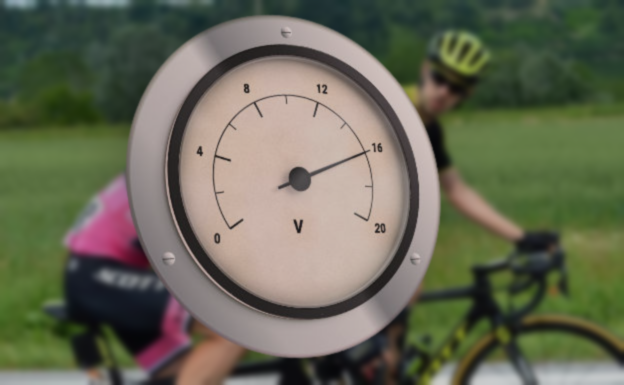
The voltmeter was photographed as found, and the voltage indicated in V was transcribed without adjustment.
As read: 16 V
